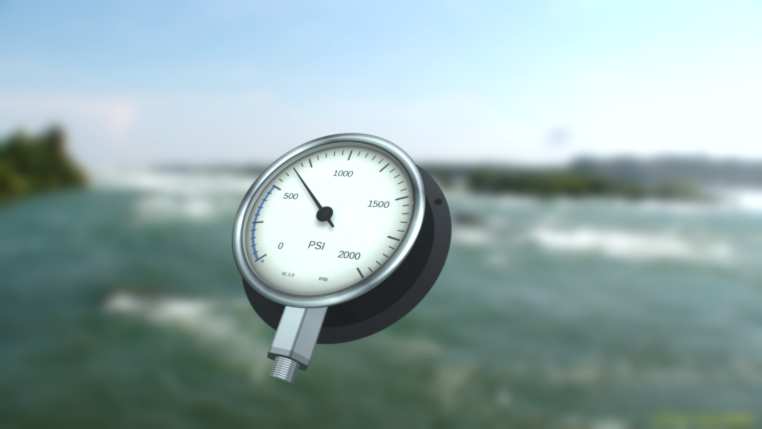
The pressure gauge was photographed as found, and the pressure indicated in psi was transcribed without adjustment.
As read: 650 psi
